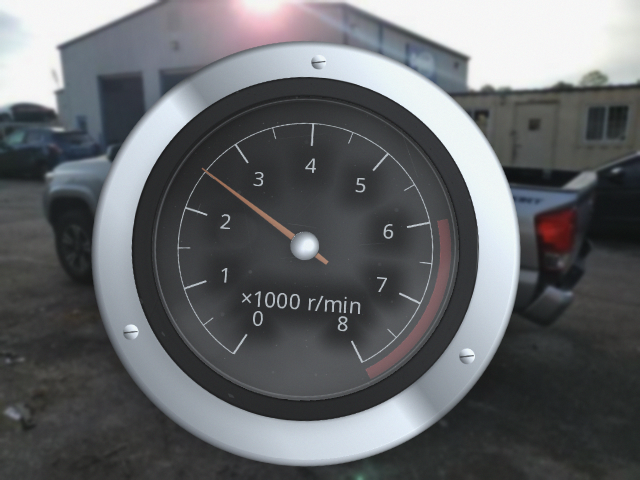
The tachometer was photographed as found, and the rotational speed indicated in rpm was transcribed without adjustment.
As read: 2500 rpm
